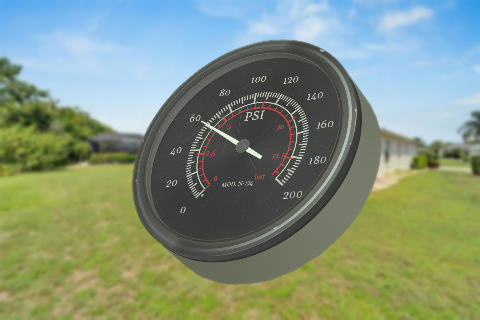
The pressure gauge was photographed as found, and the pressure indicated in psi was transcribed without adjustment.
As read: 60 psi
